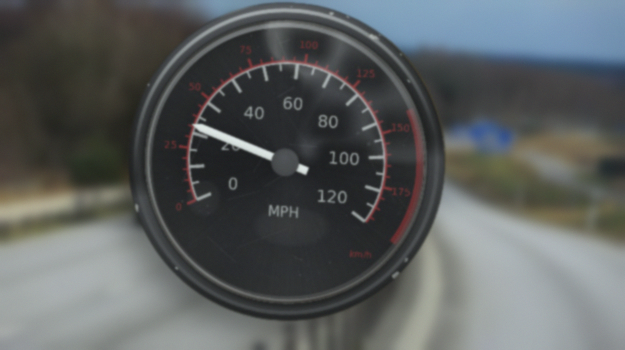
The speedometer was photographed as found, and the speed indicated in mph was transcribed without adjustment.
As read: 22.5 mph
